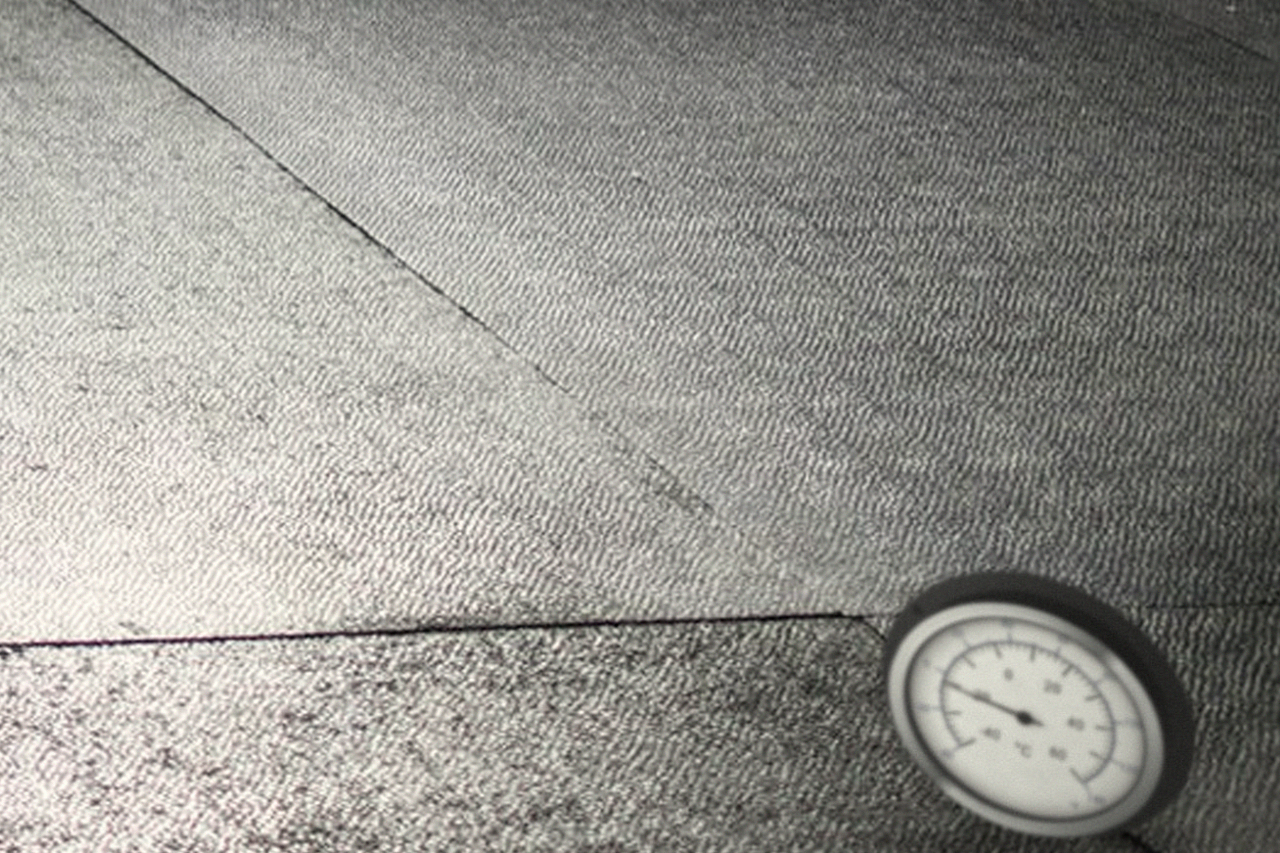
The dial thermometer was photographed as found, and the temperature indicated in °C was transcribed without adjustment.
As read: -20 °C
